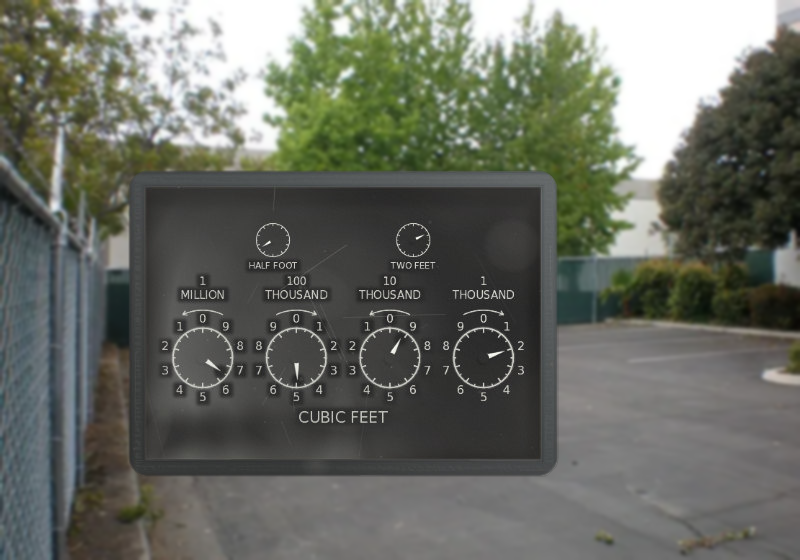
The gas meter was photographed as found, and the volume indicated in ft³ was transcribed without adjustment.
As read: 649200 ft³
